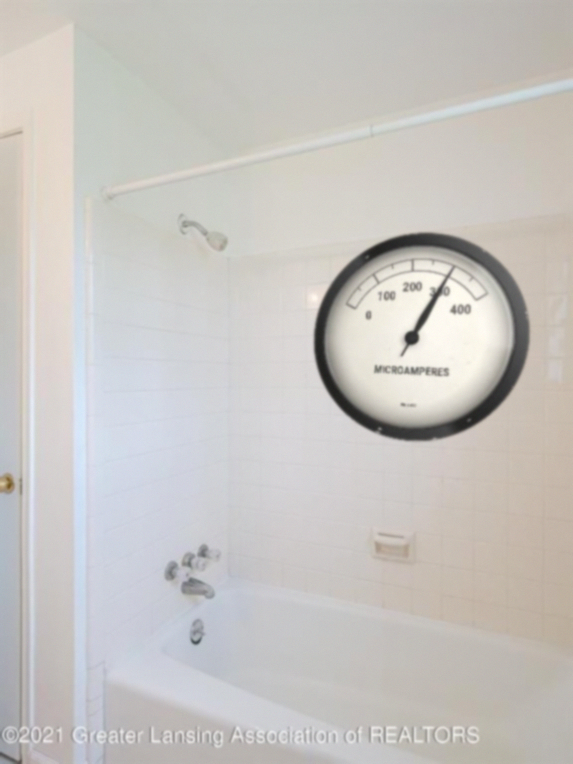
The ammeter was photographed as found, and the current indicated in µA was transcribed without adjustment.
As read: 300 µA
